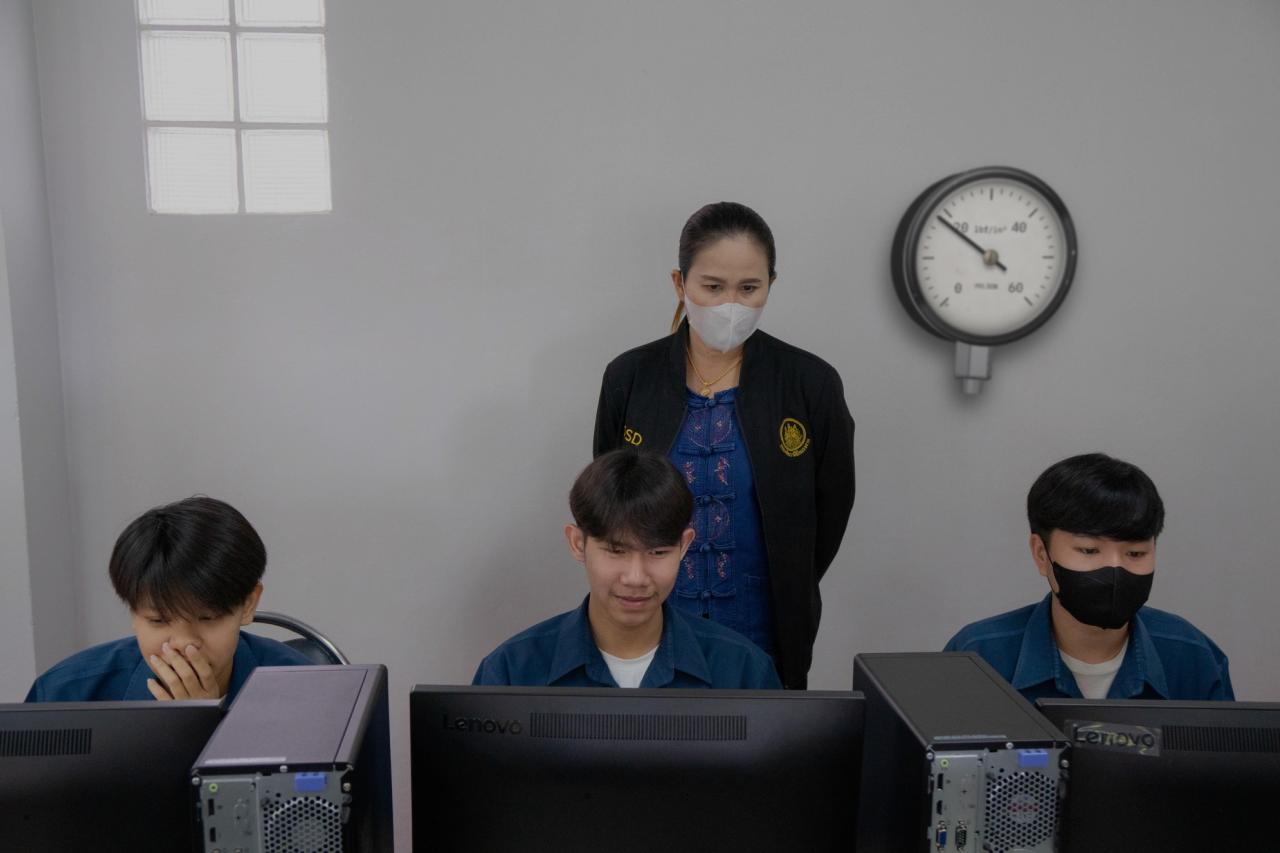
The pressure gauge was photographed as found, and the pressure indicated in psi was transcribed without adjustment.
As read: 18 psi
